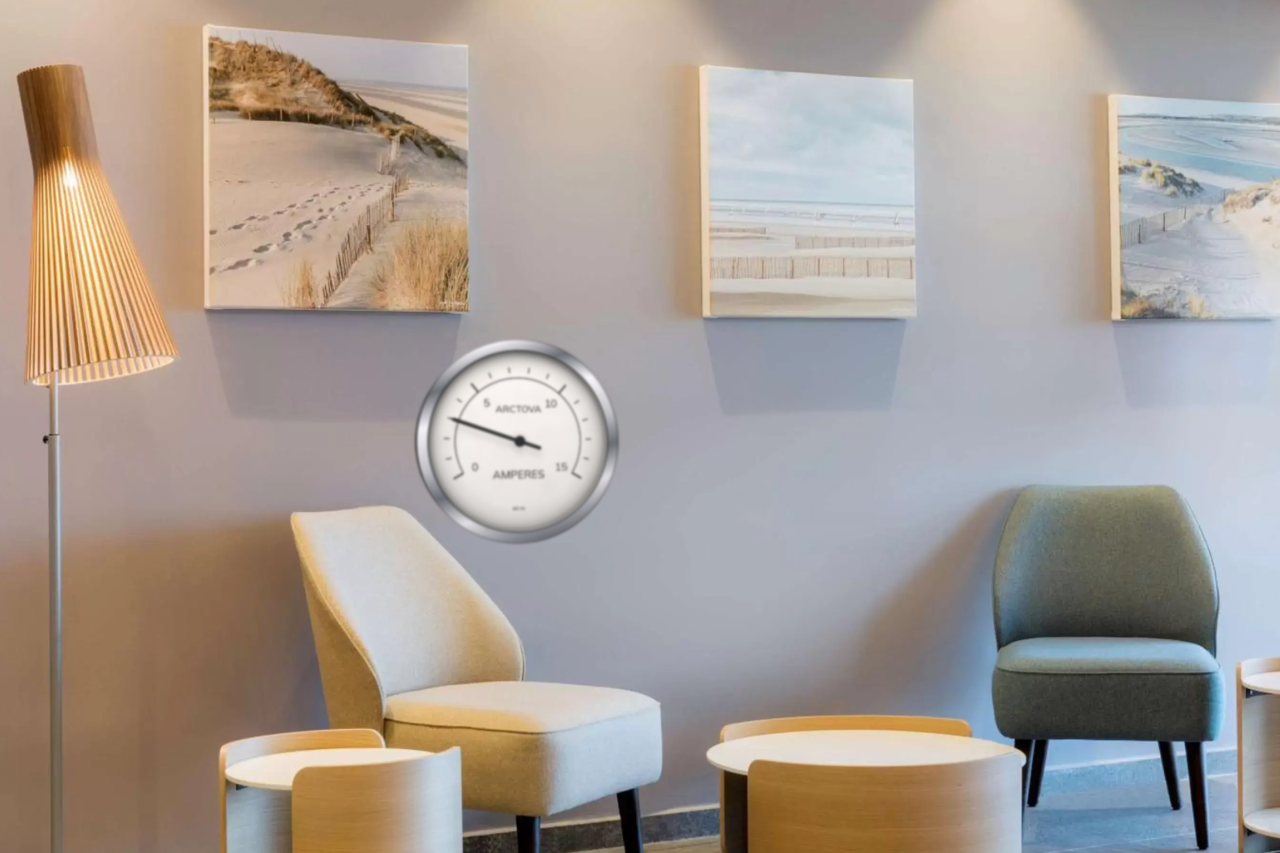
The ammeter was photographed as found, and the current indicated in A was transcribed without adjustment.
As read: 3 A
